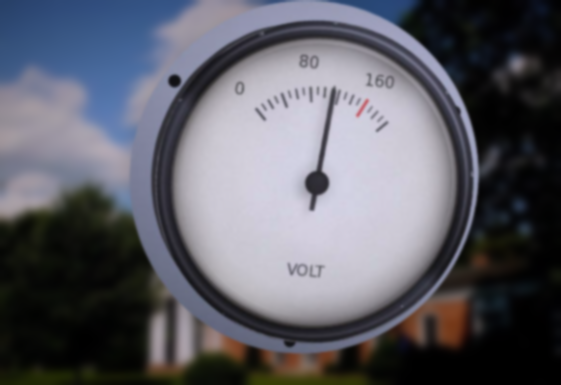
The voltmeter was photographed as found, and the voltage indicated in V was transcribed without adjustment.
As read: 110 V
